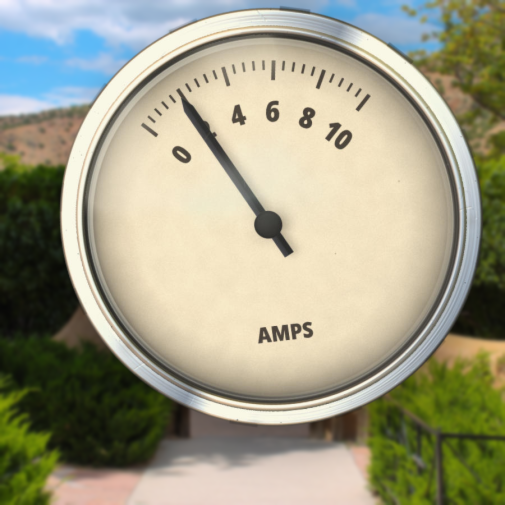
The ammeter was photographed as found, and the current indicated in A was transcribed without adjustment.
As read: 2 A
